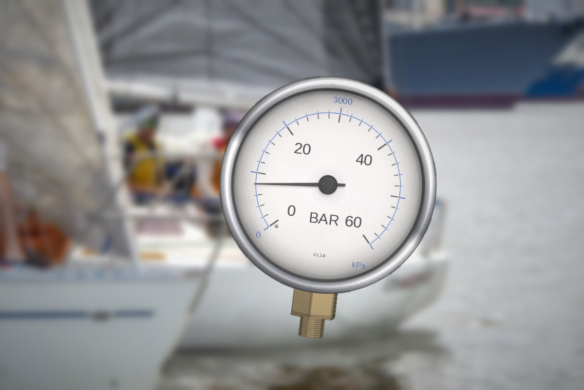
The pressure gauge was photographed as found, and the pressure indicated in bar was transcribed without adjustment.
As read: 8 bar
